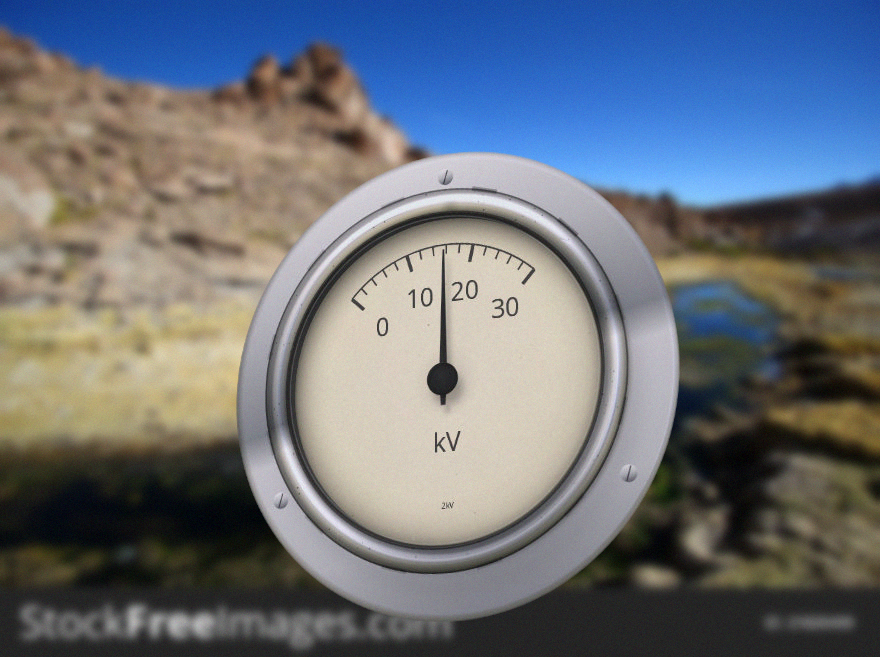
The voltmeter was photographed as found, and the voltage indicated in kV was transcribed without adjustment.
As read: 16 kV
